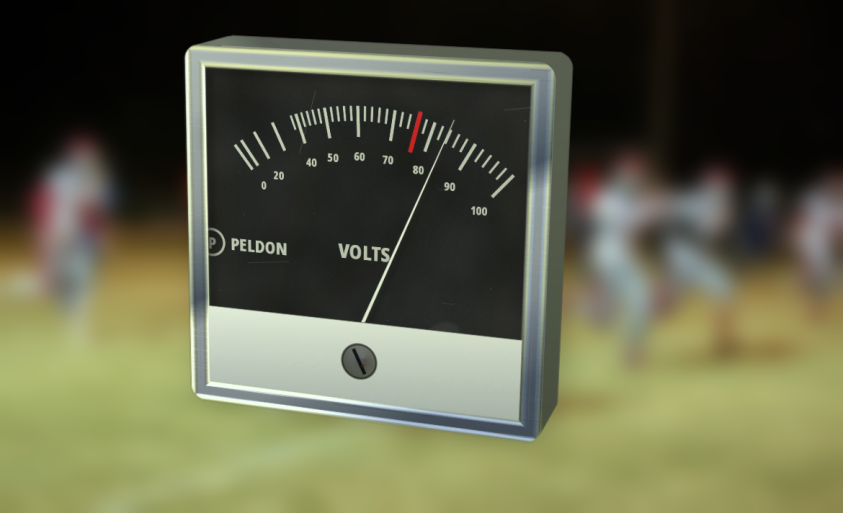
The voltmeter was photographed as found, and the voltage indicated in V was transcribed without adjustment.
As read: 84 V
